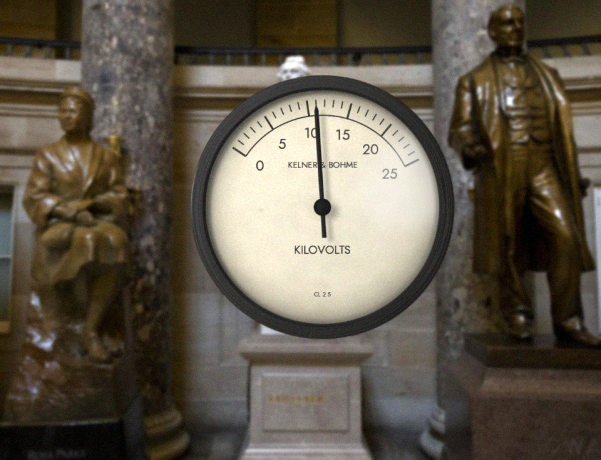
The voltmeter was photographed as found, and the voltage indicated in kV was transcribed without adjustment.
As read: 11 kV
